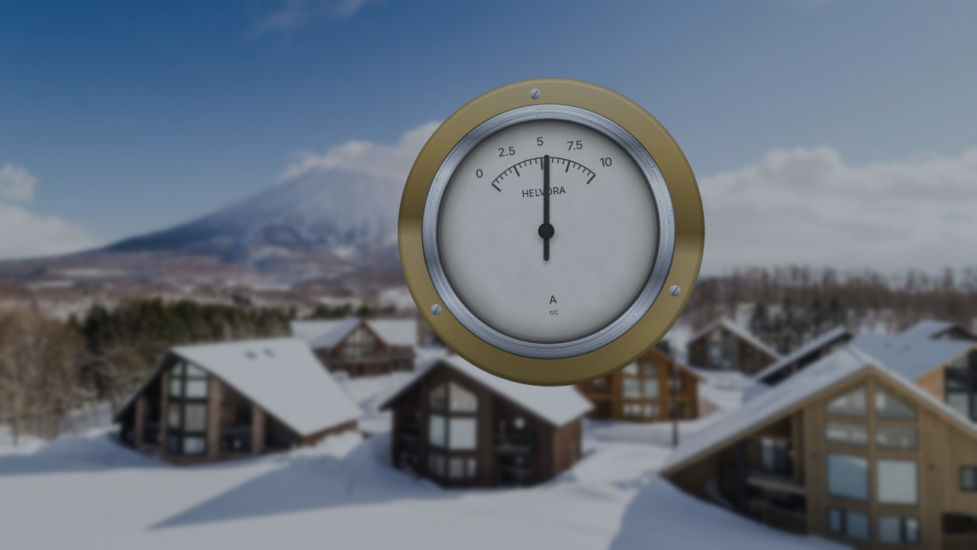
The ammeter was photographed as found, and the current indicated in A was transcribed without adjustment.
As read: 5.5 A
